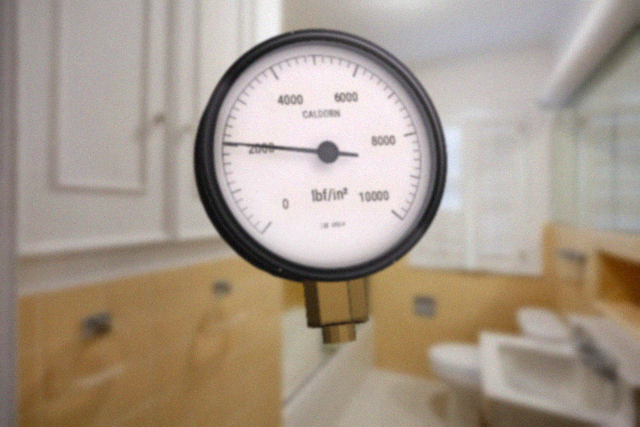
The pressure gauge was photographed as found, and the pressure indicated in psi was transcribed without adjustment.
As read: 2000 psi
